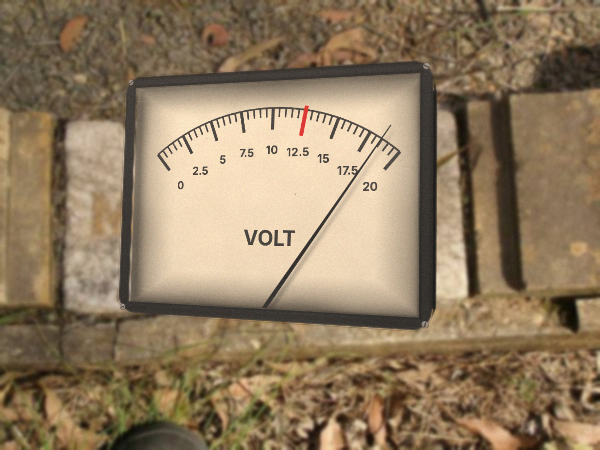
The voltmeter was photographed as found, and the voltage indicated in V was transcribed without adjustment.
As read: 18.5 V
